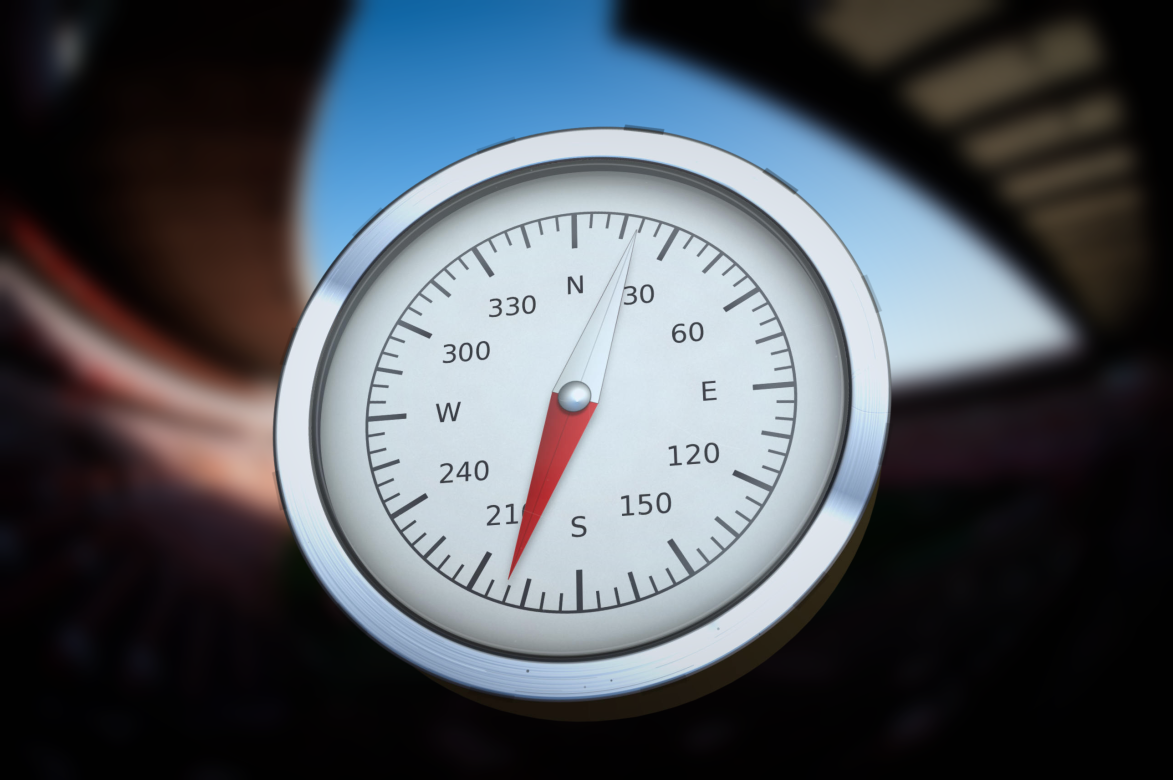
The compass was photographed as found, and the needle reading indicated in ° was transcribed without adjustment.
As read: 200 °
